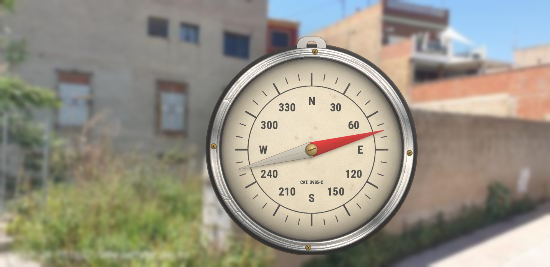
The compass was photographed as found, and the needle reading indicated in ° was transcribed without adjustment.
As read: 75 °
